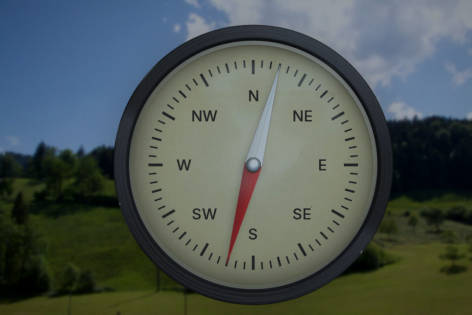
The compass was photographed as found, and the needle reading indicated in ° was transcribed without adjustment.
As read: 195 °
